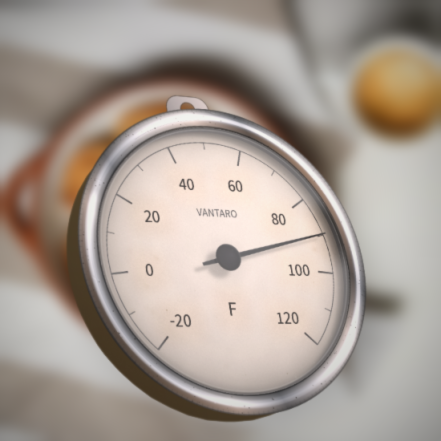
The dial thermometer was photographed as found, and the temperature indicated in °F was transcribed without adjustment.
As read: 90 °F
